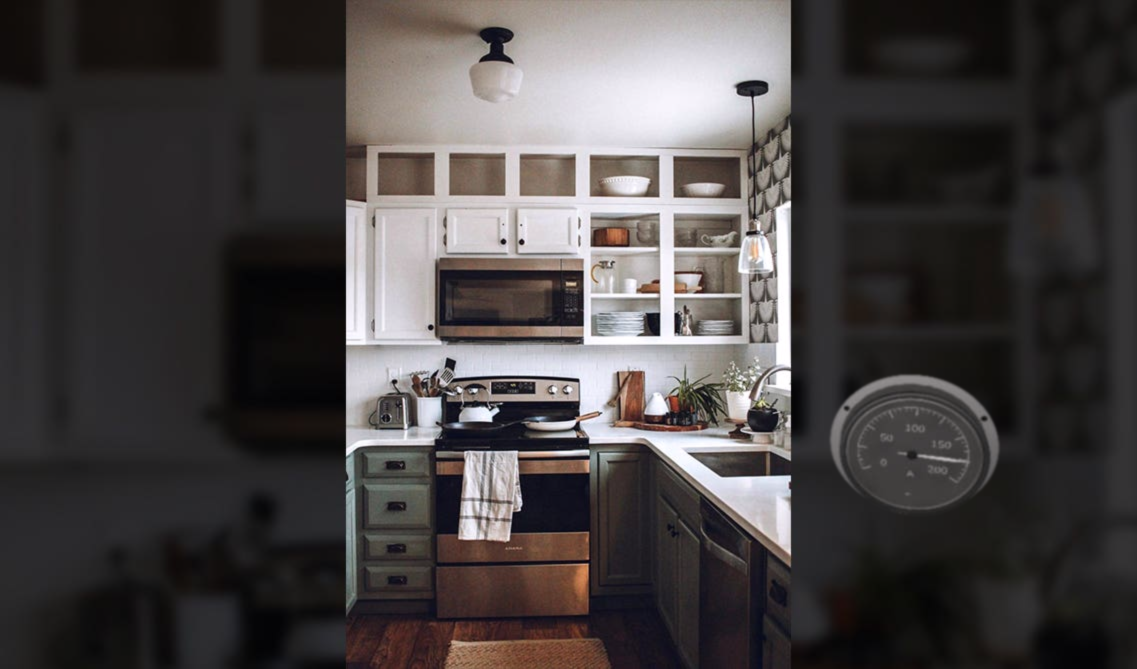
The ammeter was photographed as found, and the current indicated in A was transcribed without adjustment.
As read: 175 A
